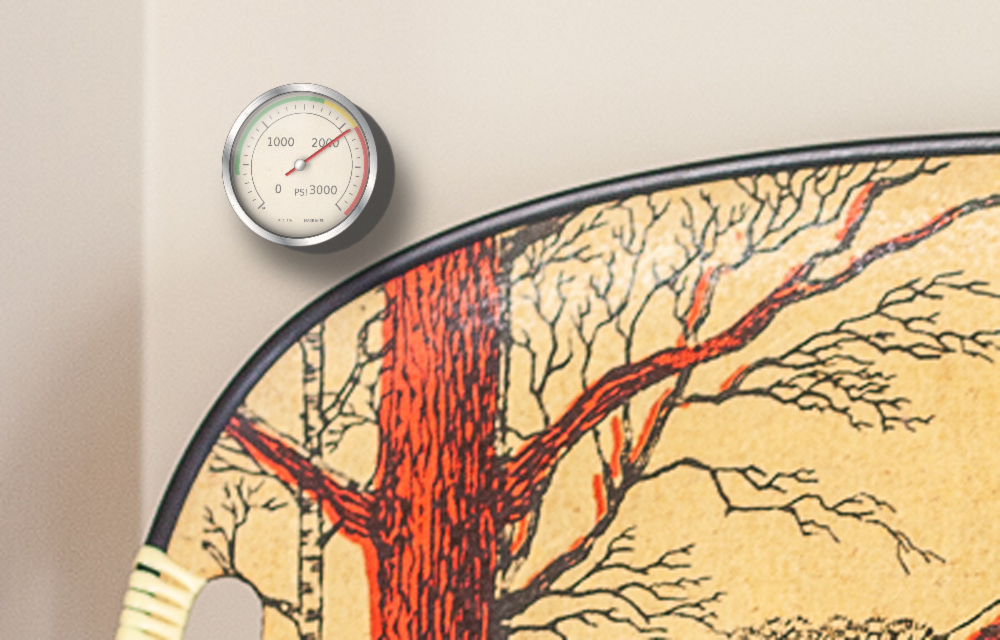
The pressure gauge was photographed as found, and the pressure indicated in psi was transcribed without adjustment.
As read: 2100 psi
